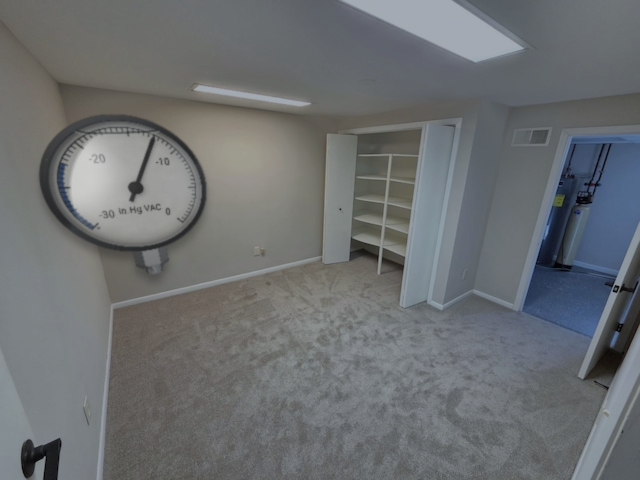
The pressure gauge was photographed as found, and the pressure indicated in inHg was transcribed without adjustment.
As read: -12.5 inHg
